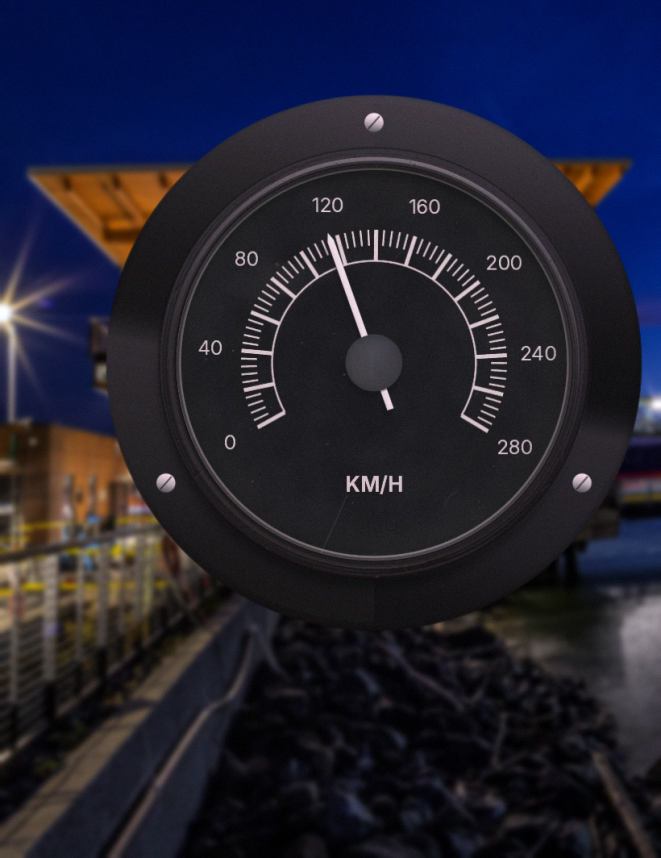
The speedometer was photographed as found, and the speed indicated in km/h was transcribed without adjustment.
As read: 116 km/h
